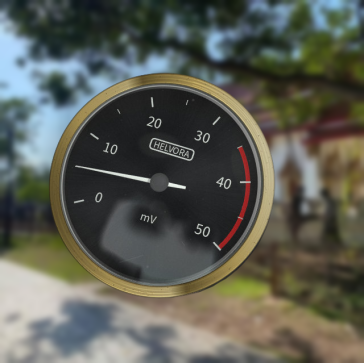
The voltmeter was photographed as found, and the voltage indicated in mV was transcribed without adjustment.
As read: 5 mV
